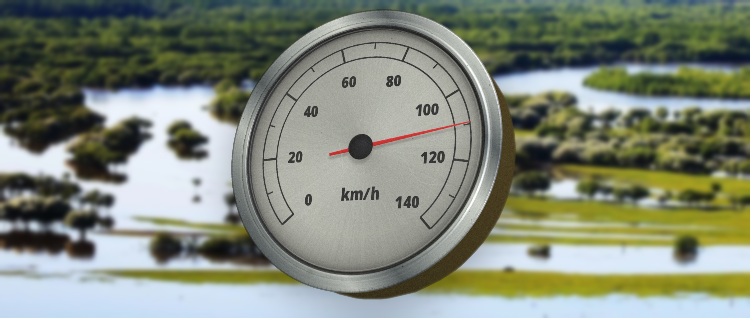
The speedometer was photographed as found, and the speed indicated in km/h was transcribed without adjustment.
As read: 110 km/h
